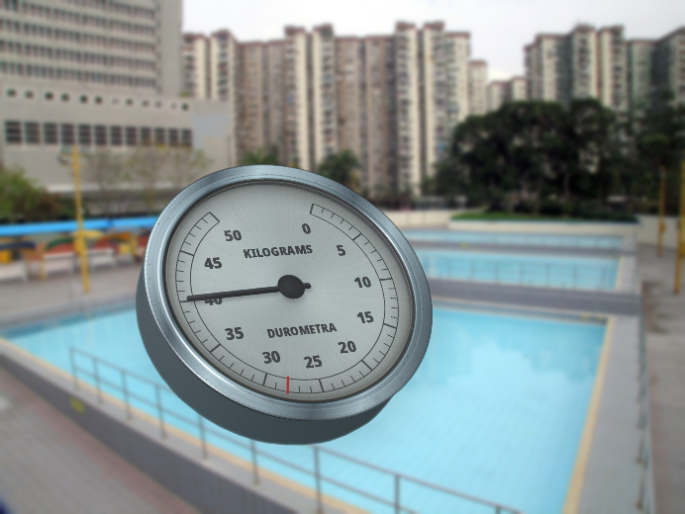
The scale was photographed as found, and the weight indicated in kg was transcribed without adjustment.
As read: 40 kg
